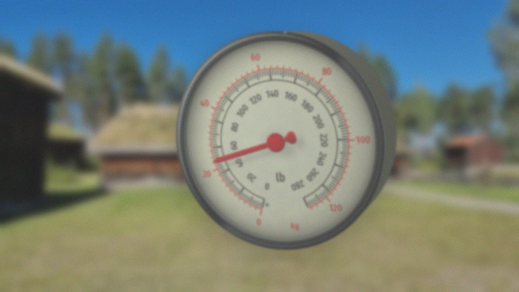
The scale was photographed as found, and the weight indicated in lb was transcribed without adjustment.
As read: 50 lb
